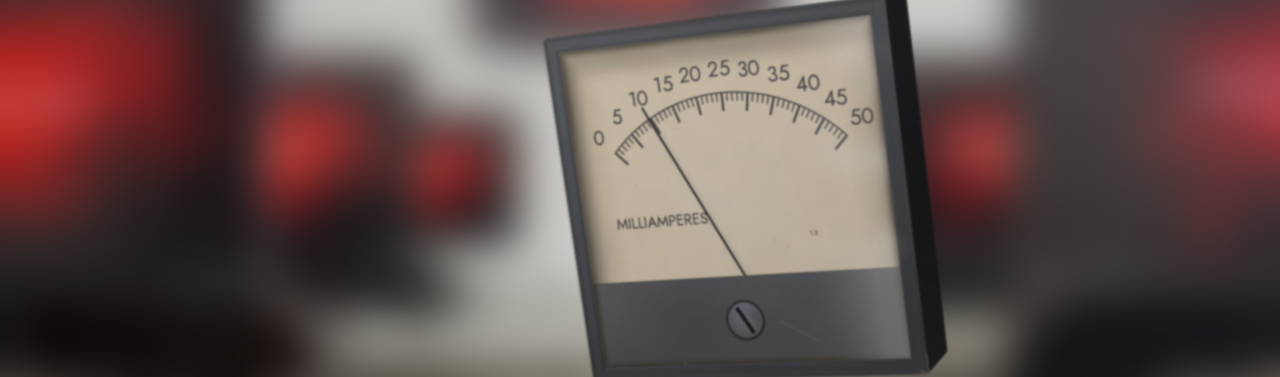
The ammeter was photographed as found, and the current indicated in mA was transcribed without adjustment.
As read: 10 mA
